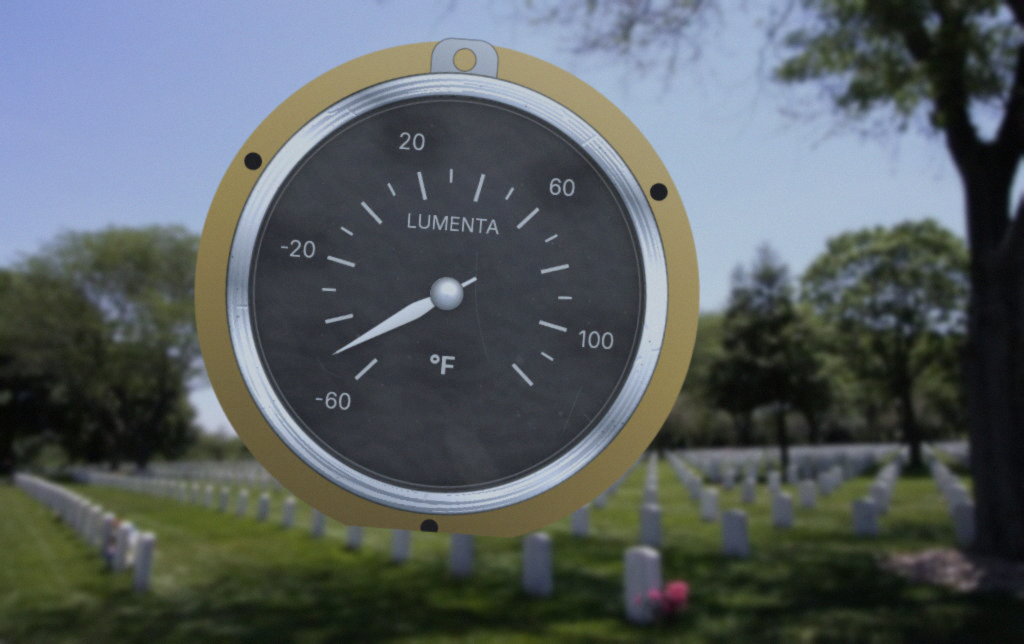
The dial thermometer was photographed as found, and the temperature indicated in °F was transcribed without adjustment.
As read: -50 °F
